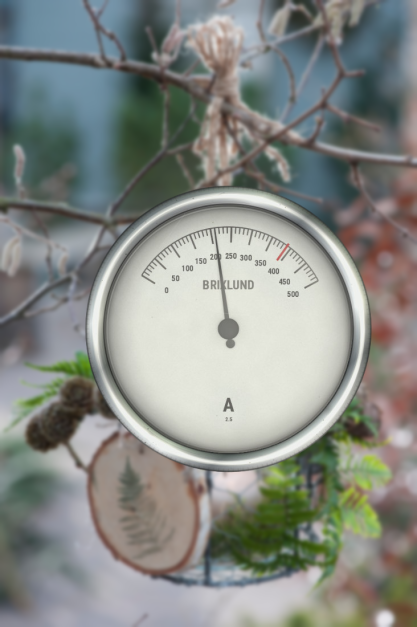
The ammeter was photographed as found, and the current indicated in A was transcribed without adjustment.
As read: 210 A
